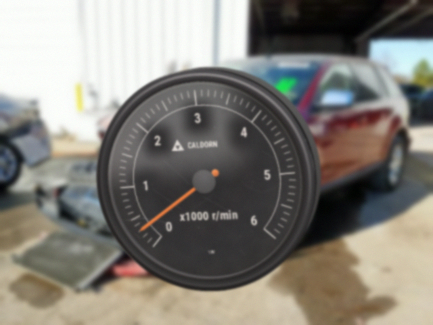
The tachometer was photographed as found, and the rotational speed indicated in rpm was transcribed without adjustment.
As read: 300 rpm
